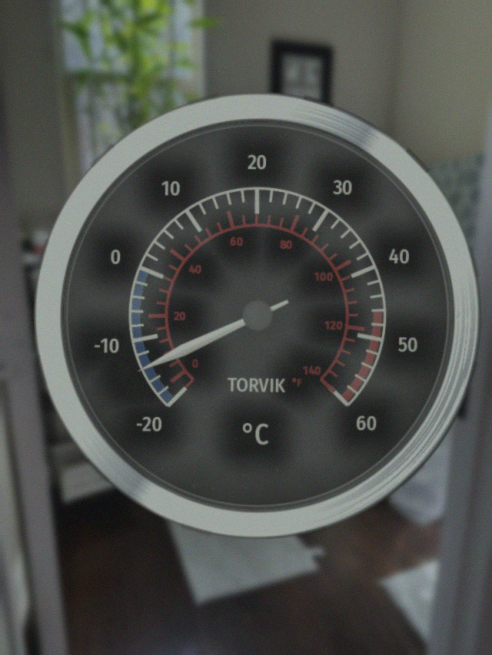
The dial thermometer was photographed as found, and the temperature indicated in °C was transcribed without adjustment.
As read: -14 °C
